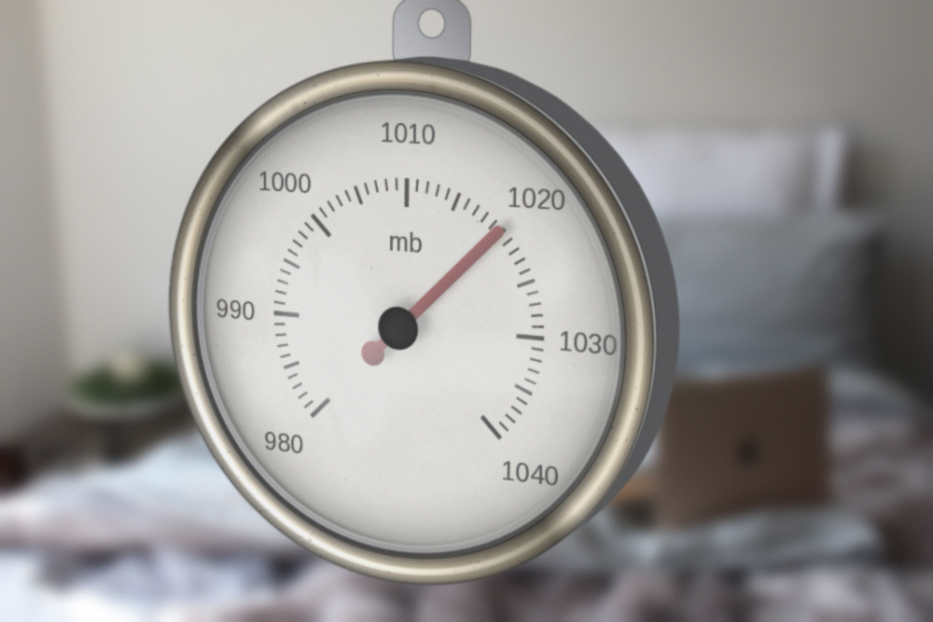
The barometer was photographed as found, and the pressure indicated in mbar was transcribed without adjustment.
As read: 1020 mbar
